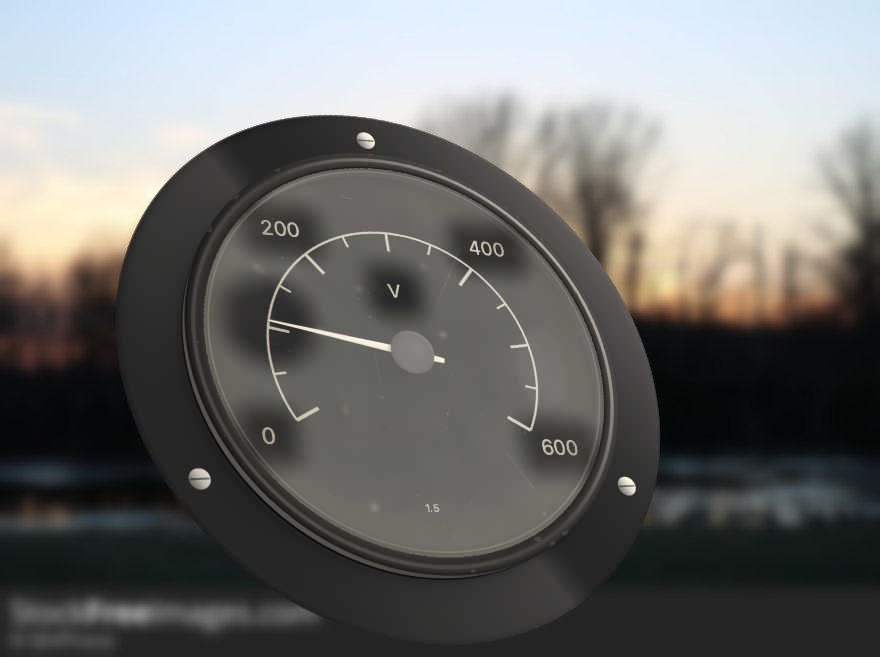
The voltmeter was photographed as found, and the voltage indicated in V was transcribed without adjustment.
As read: 100 V
